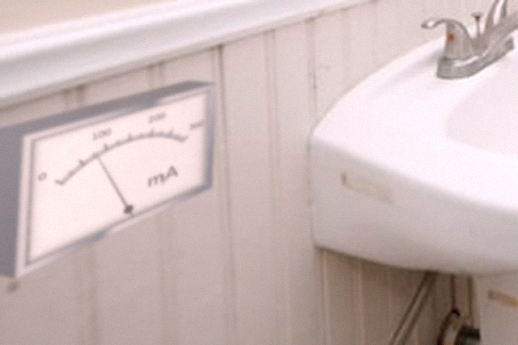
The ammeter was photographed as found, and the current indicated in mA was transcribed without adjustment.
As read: 75 mA
